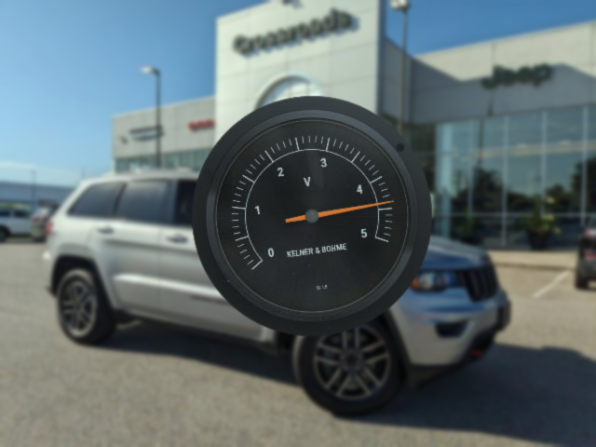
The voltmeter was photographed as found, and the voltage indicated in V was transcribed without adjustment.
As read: 4.4 V
